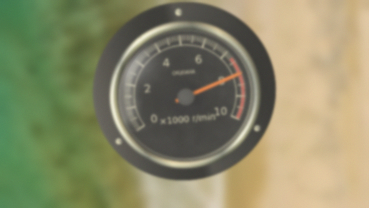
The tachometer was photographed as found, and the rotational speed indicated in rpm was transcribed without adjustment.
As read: 8000 rpm
